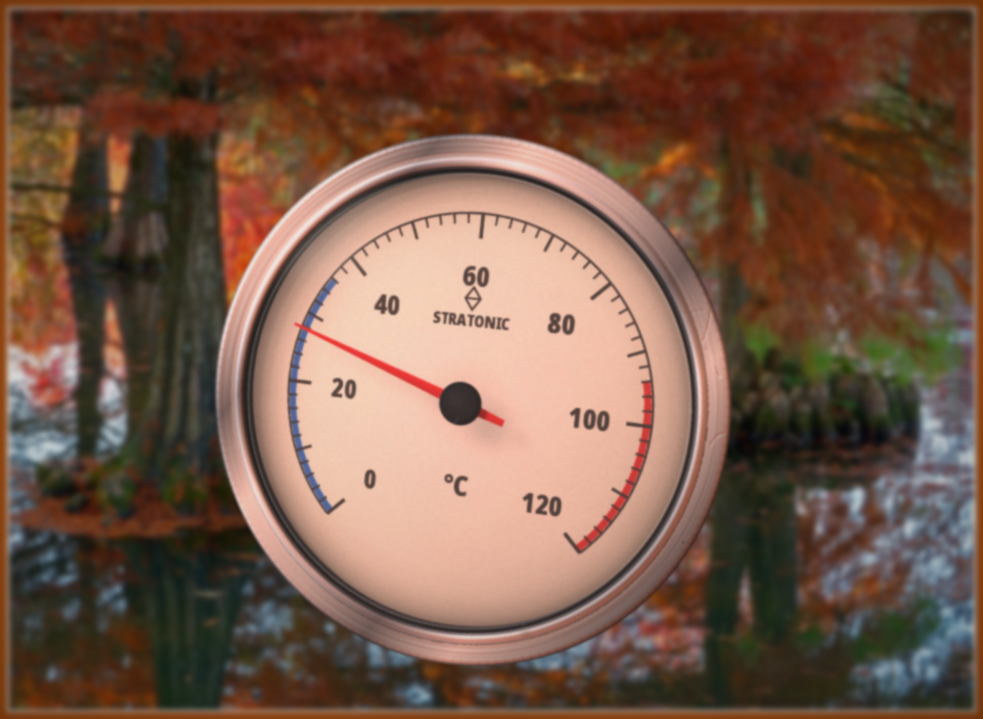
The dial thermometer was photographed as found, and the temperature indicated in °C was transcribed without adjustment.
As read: 28 °C
